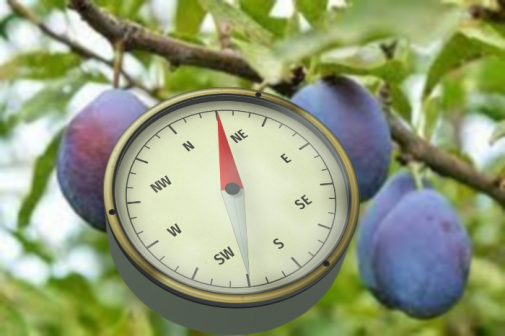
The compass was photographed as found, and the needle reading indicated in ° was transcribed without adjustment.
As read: 30 °
